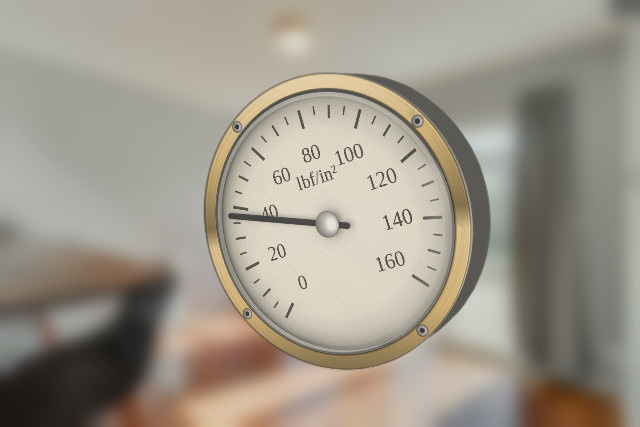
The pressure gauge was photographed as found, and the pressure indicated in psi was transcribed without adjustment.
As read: 37.5 psi
